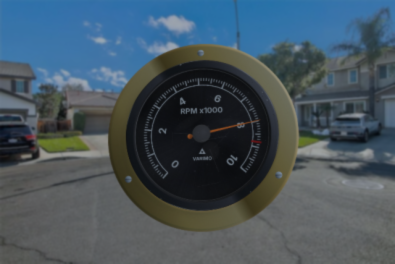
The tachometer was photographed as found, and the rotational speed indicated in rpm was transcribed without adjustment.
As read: 8000 rpm
